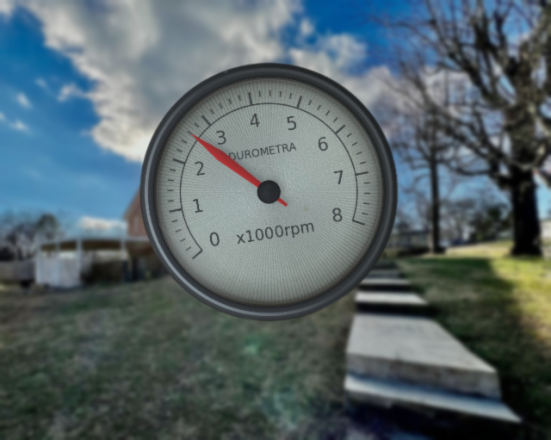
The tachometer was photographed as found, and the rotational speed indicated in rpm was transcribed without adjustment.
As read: 2600 rpm
